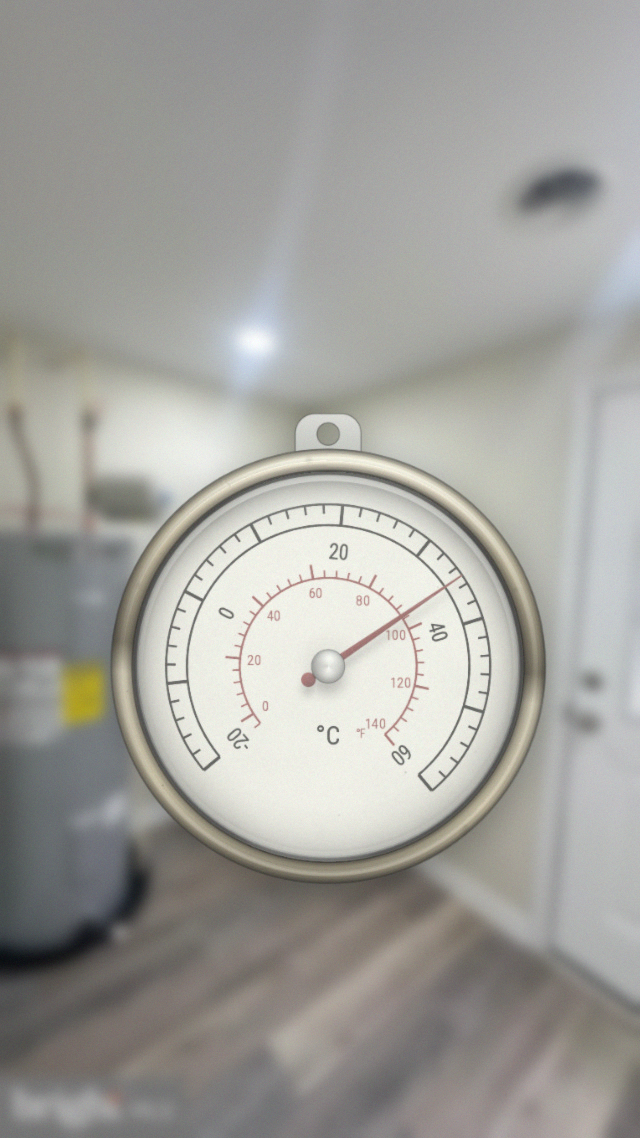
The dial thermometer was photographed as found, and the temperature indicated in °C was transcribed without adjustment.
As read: 35 °C
